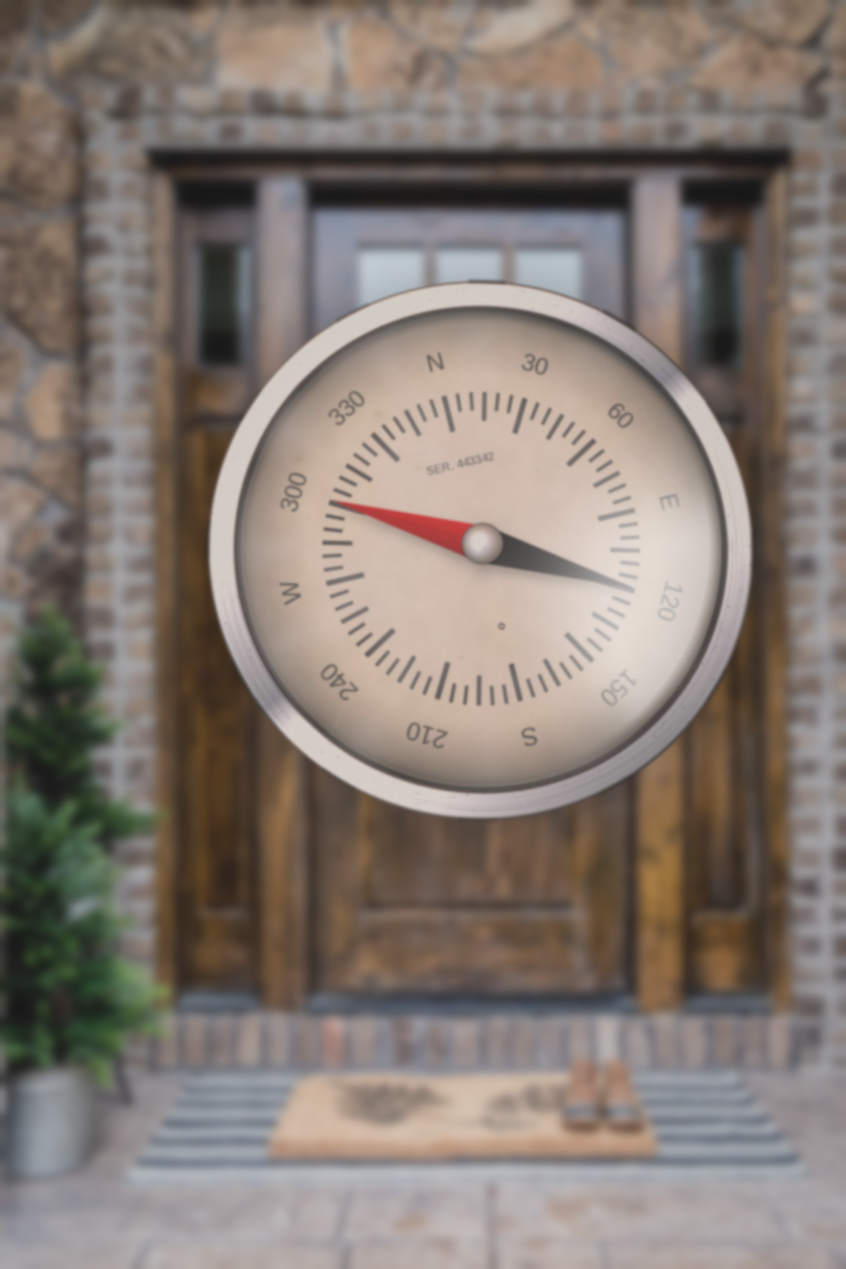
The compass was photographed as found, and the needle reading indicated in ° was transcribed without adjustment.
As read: 300 °
